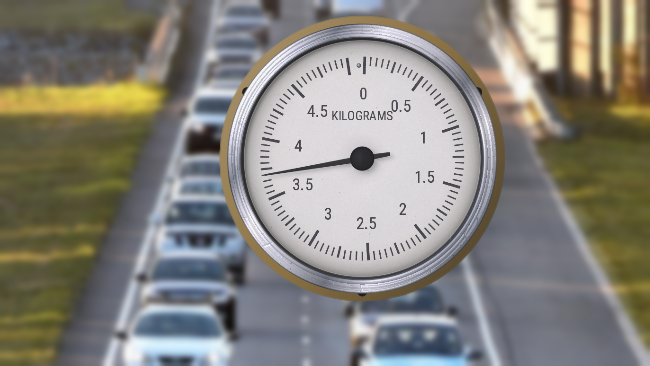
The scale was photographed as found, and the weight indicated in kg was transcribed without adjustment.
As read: 3.7 kg
